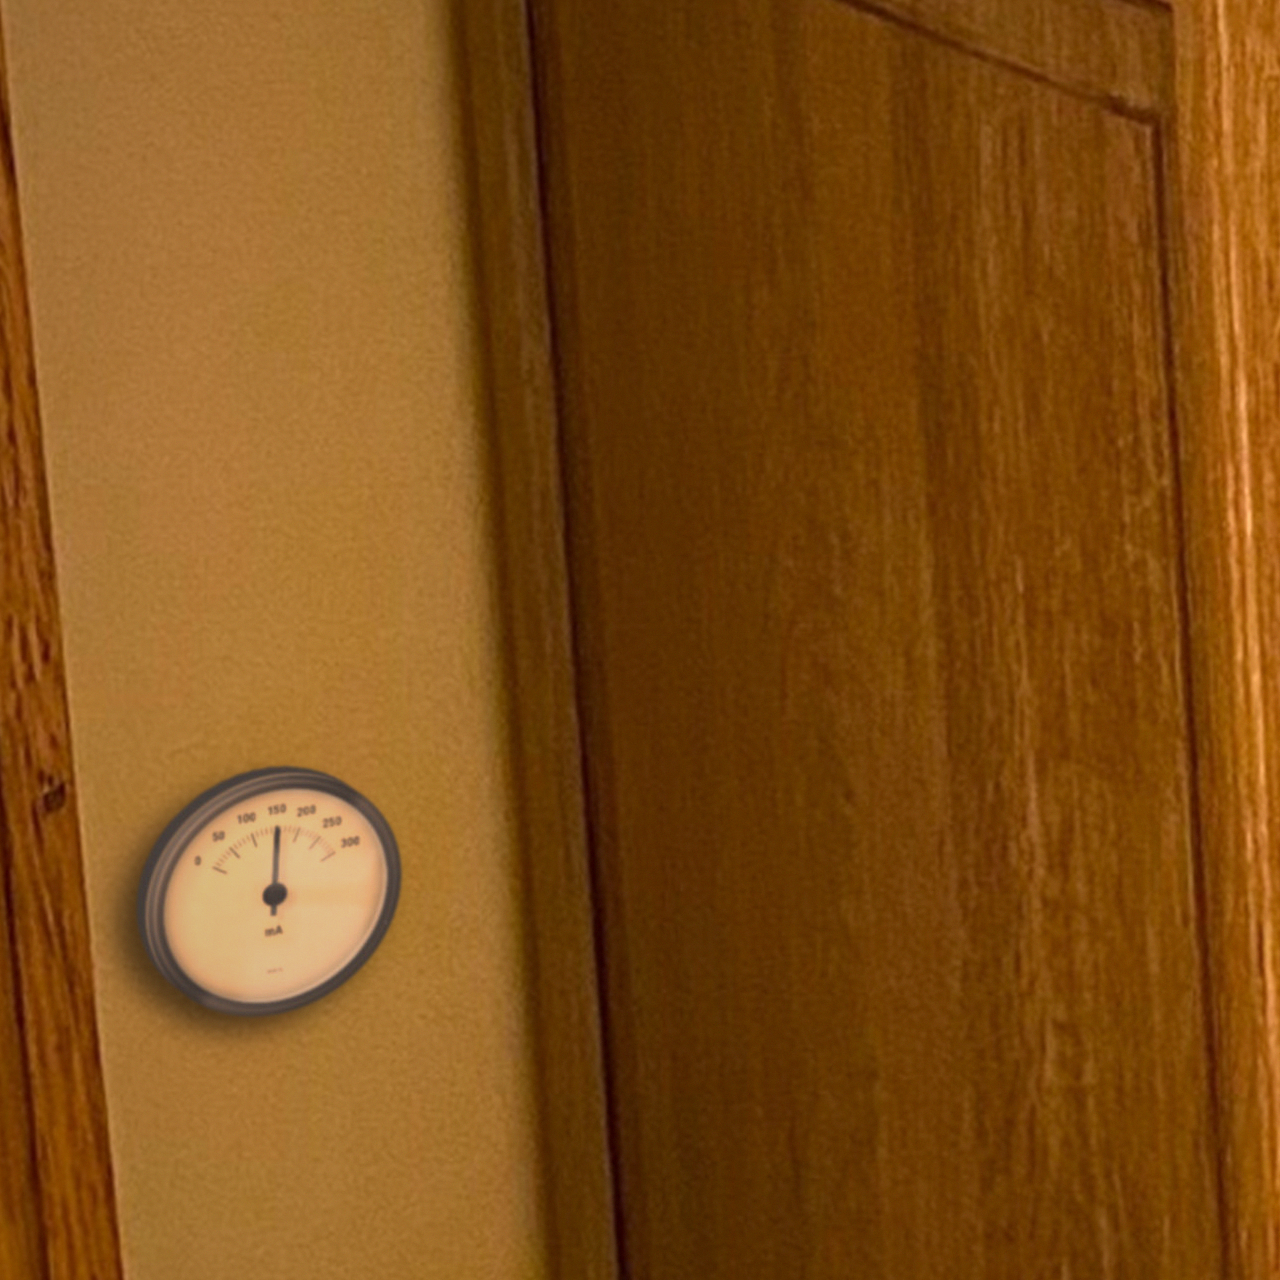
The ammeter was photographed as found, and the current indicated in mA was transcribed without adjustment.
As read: 150 mA
